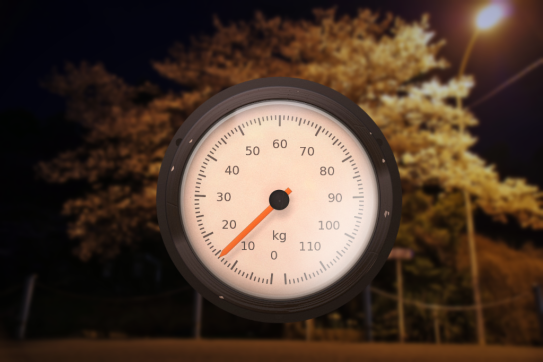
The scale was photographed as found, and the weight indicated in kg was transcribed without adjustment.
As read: 14 kg
